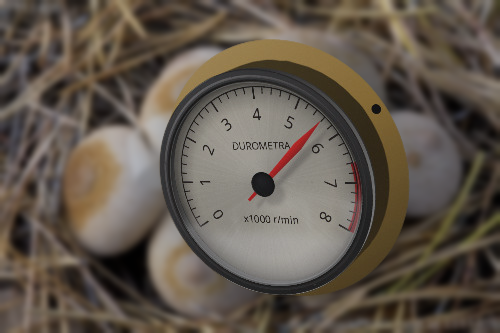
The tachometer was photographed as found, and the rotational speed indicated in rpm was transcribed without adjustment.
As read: 5600 rpm
